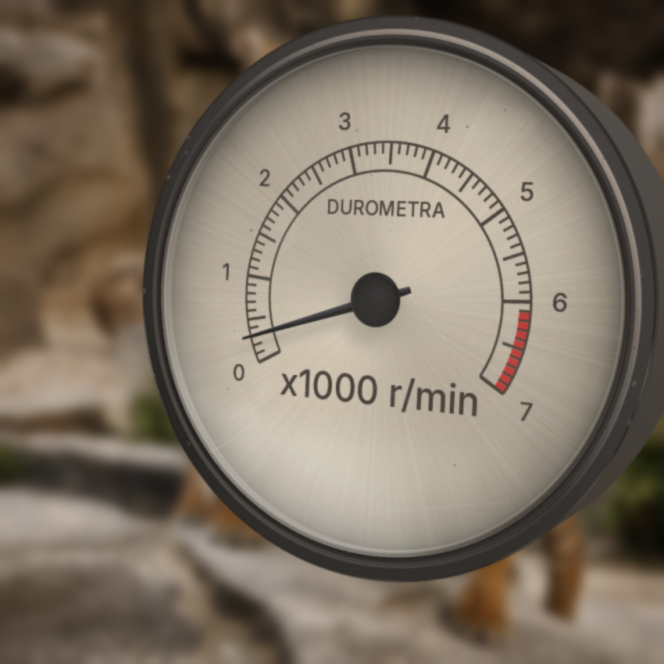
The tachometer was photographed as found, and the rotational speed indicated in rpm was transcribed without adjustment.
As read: 300 rpm
